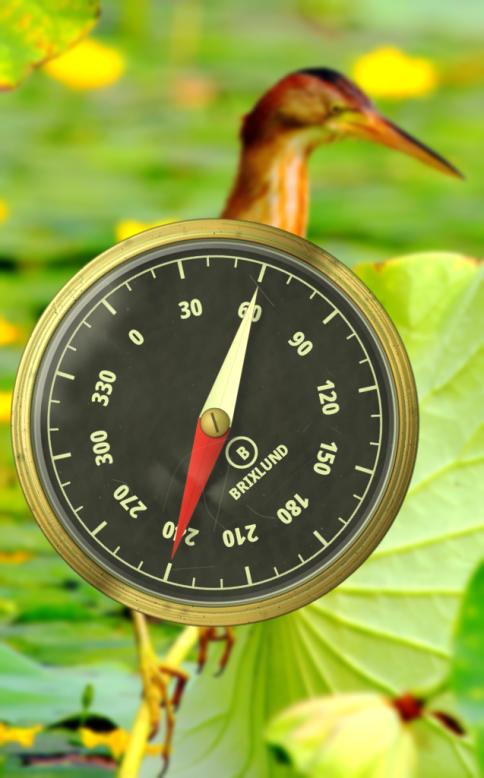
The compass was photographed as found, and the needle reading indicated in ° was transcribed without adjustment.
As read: 240 °
